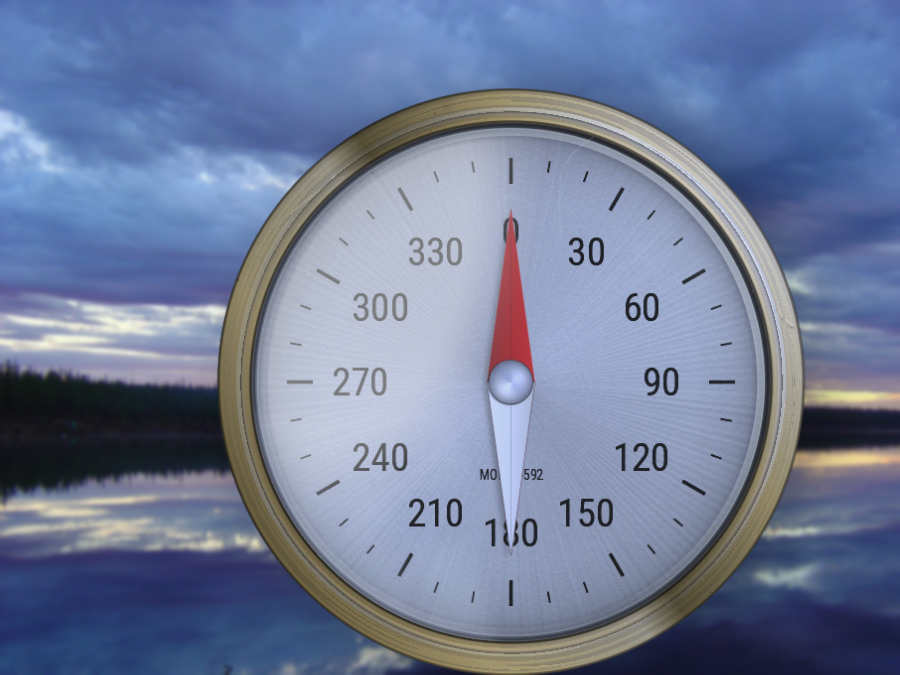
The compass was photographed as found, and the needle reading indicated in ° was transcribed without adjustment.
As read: 0 °
